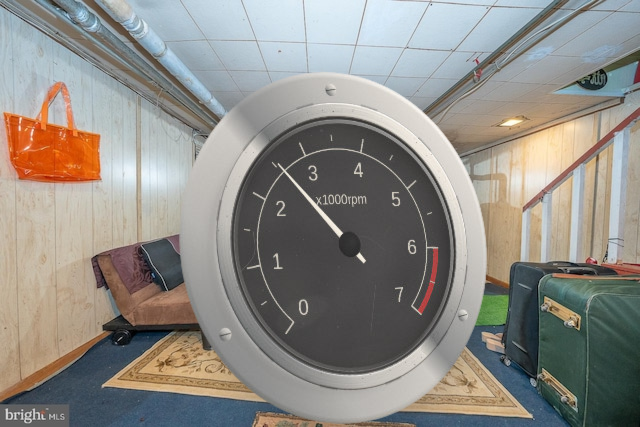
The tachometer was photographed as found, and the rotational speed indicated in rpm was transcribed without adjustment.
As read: 2500 rpm
